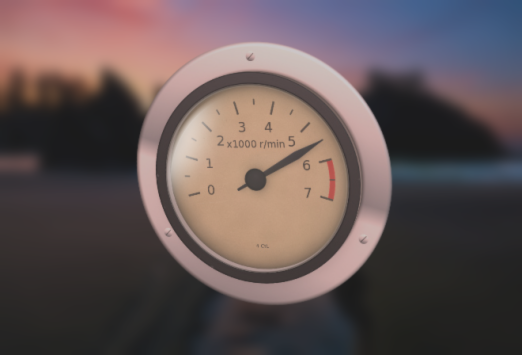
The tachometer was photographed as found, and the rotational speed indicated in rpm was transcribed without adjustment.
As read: 5500 rpm
